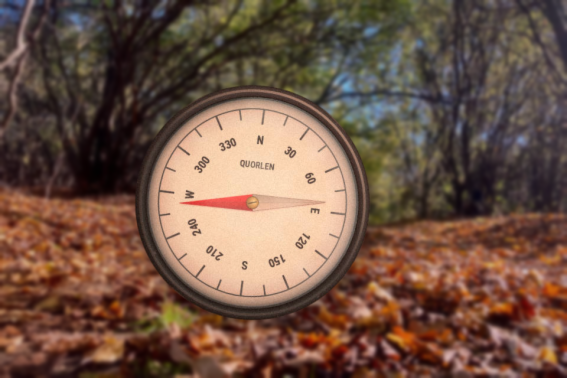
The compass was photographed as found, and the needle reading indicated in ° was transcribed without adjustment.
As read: 262.5 °
